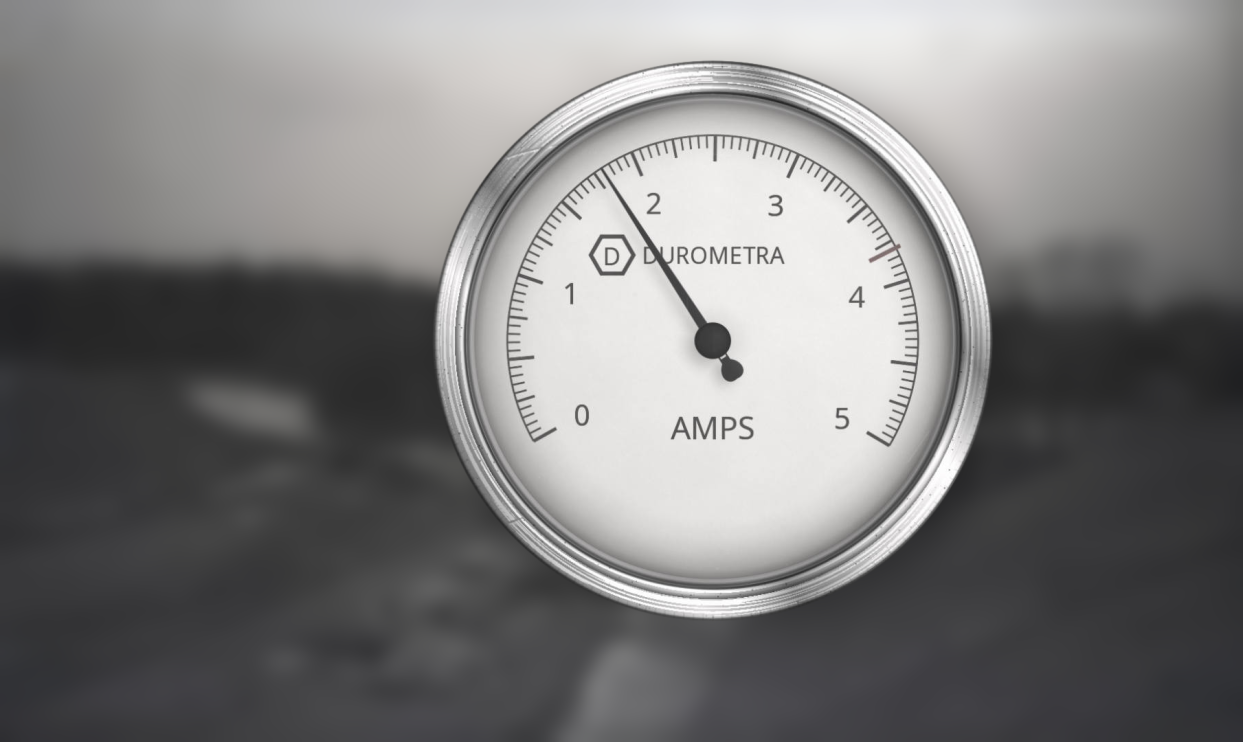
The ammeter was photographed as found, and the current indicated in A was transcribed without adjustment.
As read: 1.8 A
